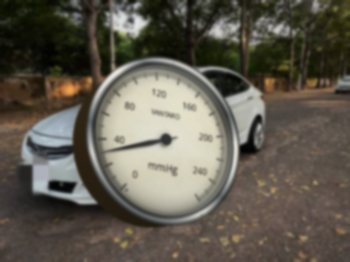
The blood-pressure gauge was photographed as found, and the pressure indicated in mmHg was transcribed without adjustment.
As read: 30 mmHg
